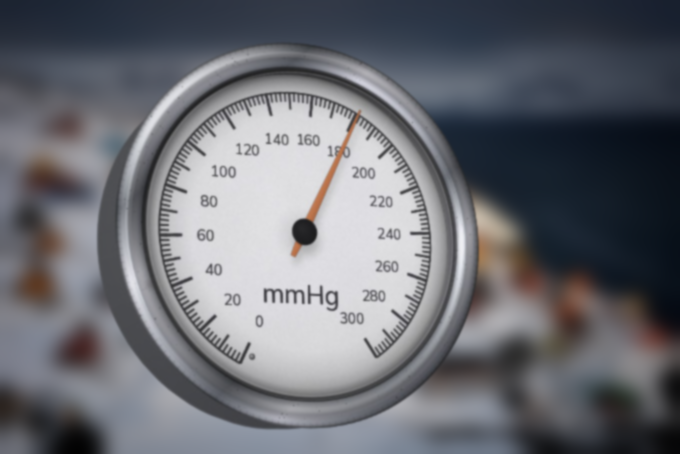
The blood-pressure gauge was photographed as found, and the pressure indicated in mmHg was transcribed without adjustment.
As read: 180 mmHg
